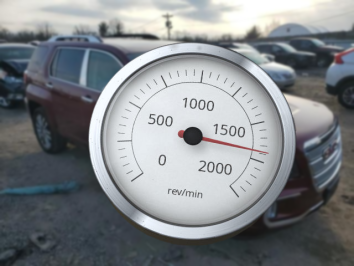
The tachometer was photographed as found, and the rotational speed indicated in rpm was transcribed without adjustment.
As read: 1700 rpm
